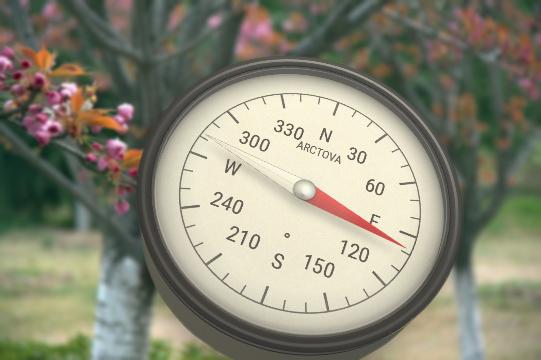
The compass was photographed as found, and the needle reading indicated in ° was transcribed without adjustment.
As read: 100 °
